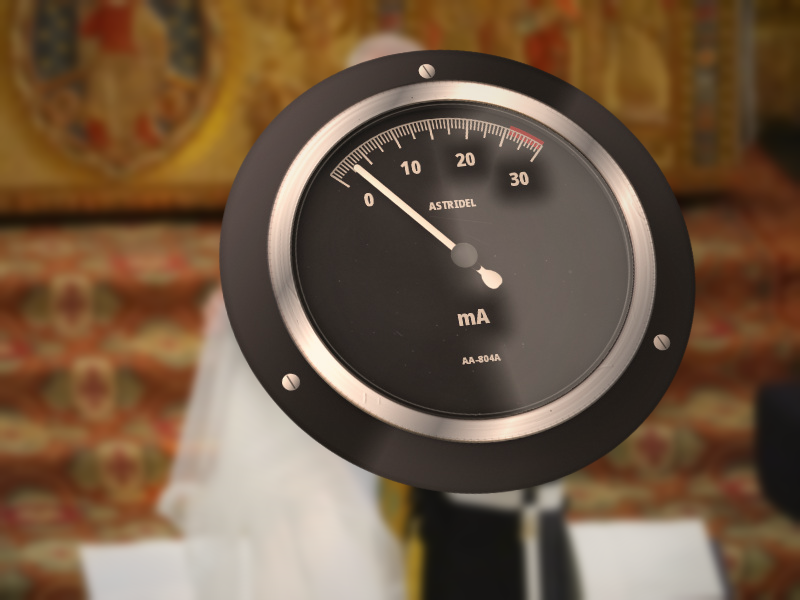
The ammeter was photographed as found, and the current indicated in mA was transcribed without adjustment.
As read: 2.5 mA
